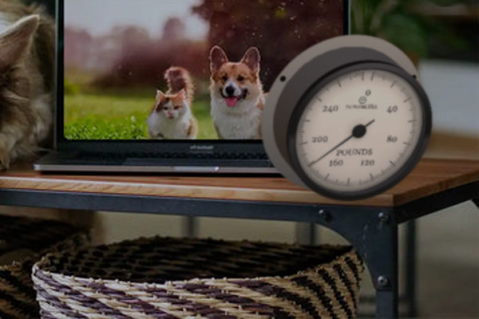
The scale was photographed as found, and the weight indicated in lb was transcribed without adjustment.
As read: 180 lb
